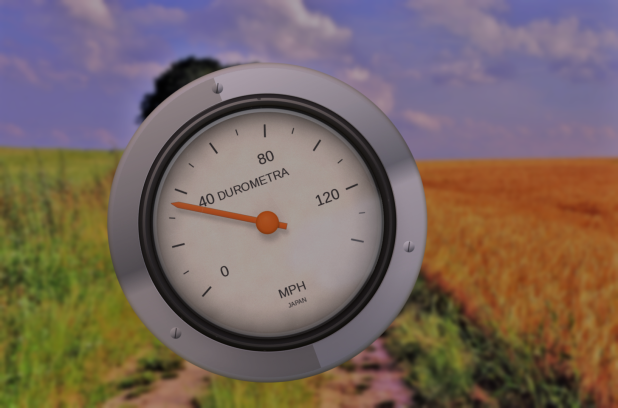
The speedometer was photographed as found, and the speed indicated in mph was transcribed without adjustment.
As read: 35 mph
